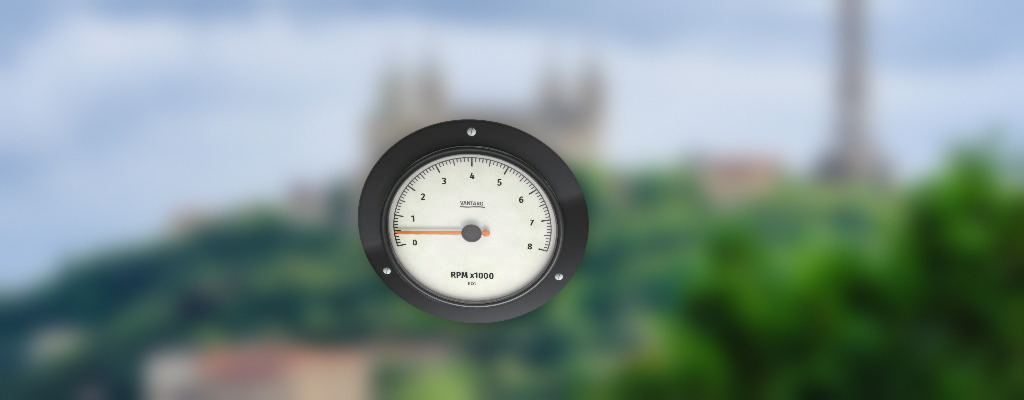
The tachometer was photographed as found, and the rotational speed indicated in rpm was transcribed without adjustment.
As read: 500 rpm
